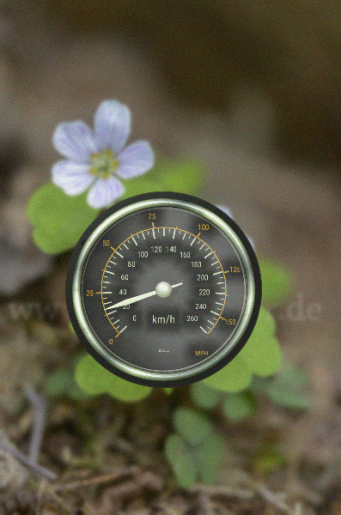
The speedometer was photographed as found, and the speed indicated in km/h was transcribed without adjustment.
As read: 25 km/h
